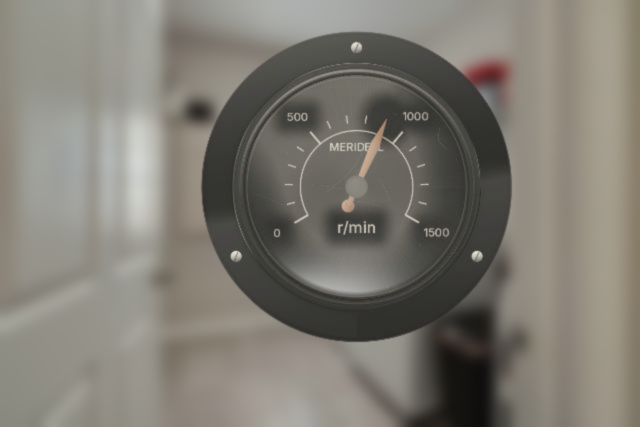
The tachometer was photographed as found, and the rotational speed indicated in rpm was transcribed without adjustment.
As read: 900 rpm
